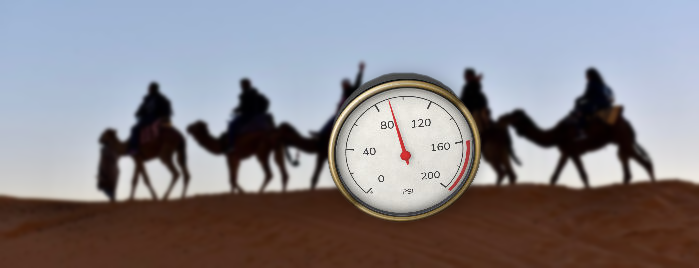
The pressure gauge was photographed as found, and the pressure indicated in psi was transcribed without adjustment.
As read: 90 psi
